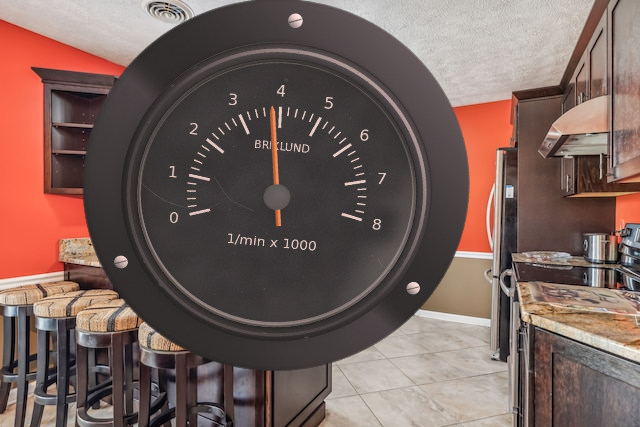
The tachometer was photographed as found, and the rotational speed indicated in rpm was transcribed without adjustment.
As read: 3800 rpm
